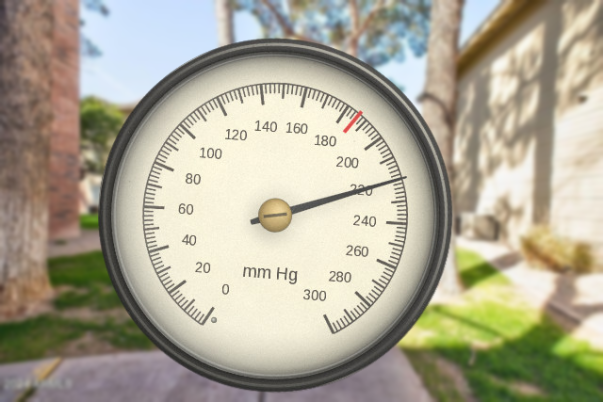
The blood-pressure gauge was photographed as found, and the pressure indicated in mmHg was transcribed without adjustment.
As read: 220 mmHg
